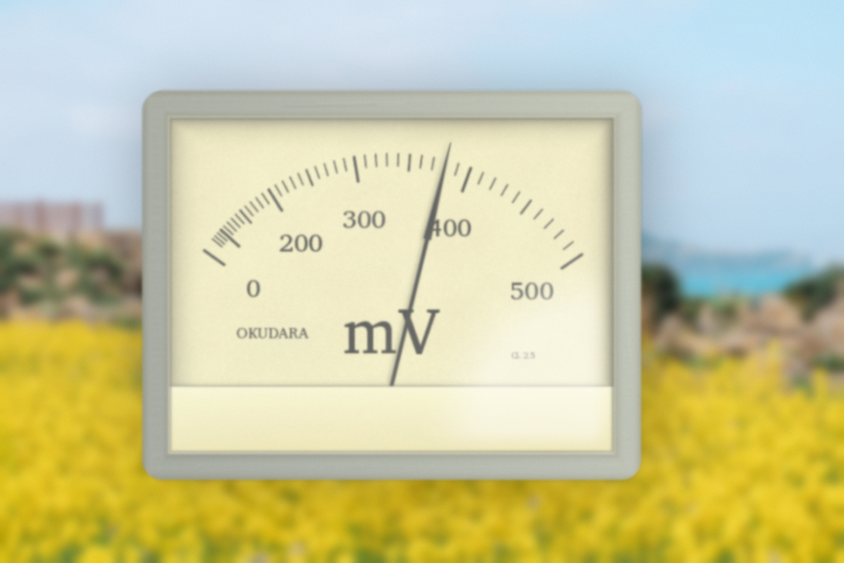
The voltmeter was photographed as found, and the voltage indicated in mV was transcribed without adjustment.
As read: 380 mV
